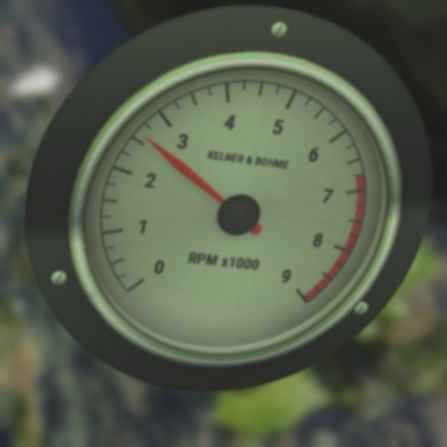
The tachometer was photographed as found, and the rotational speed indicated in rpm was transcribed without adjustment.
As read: 2625 rpm
